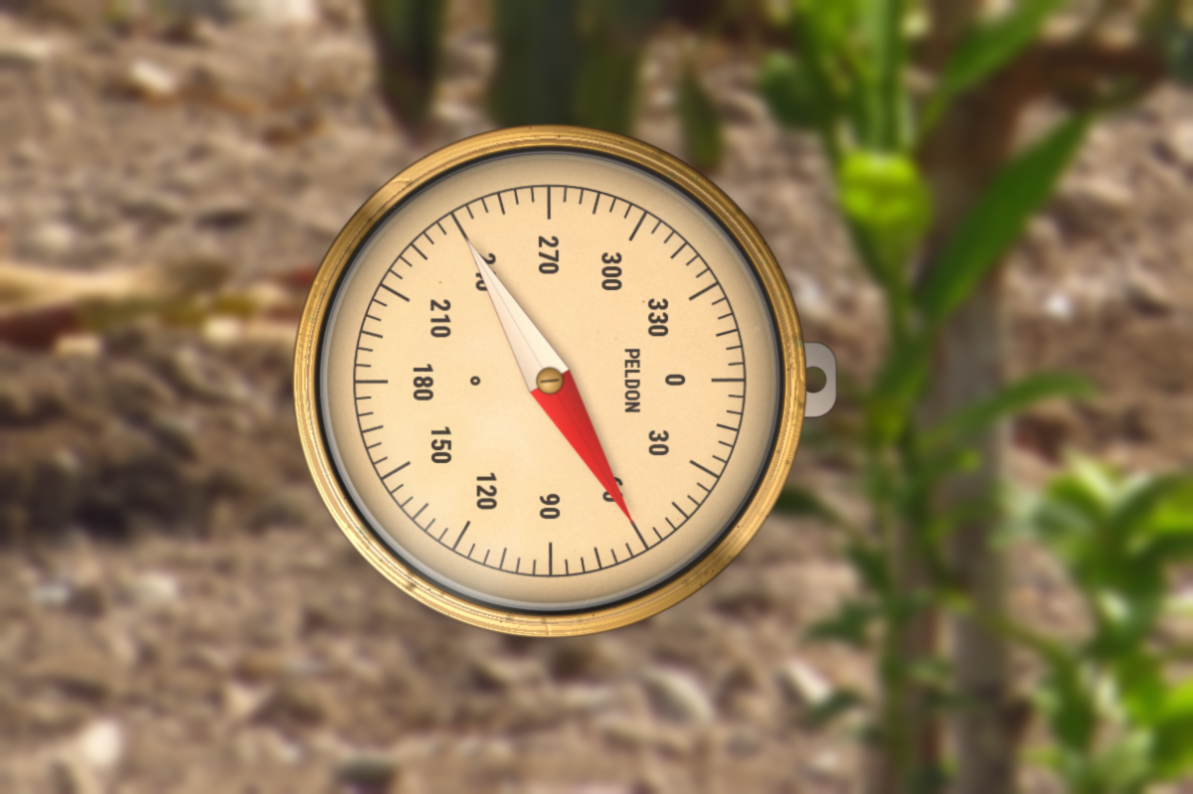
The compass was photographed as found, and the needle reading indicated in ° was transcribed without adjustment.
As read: 60 °
